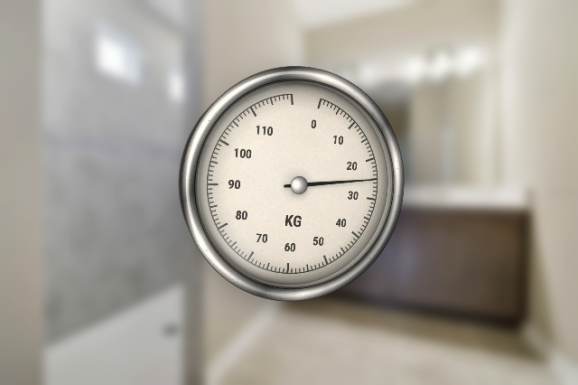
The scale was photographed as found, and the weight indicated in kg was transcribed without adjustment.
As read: 25 kg
